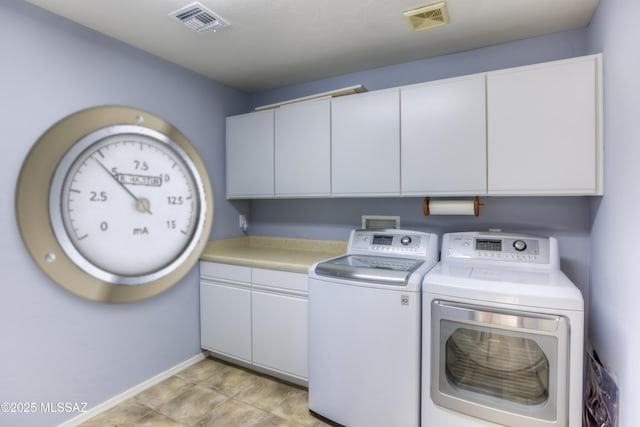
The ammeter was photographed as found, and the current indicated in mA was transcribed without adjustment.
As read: 4.5 mA
